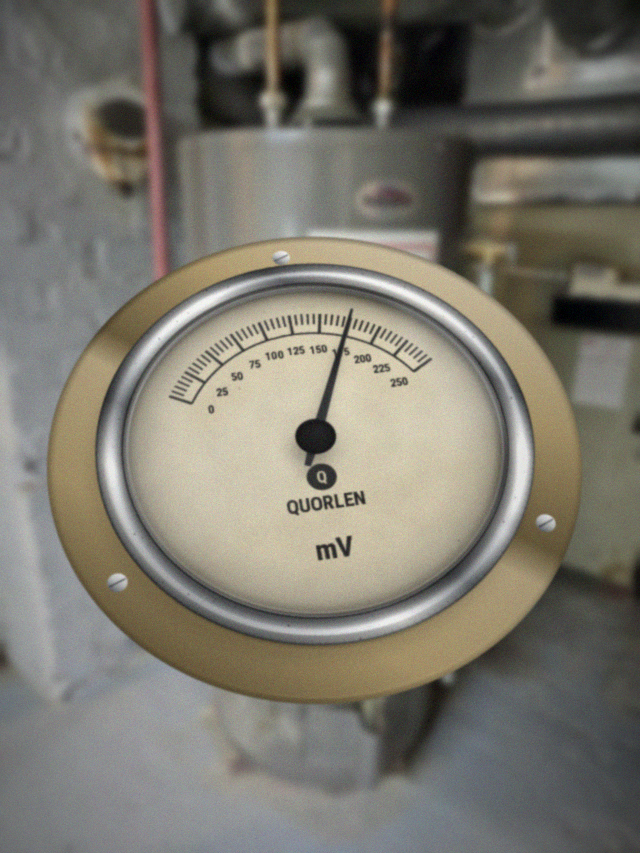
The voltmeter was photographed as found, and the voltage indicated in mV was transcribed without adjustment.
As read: 175 mV
